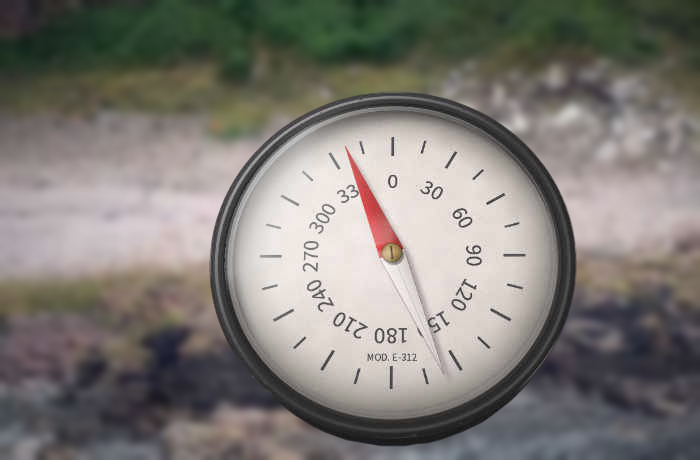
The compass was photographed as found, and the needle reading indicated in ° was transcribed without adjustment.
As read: 337.5 °
